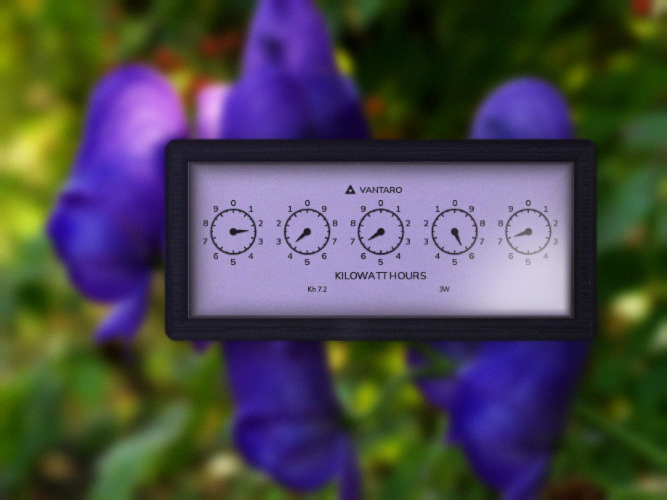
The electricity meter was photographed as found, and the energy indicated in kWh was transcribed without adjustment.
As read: 23657 kWh
